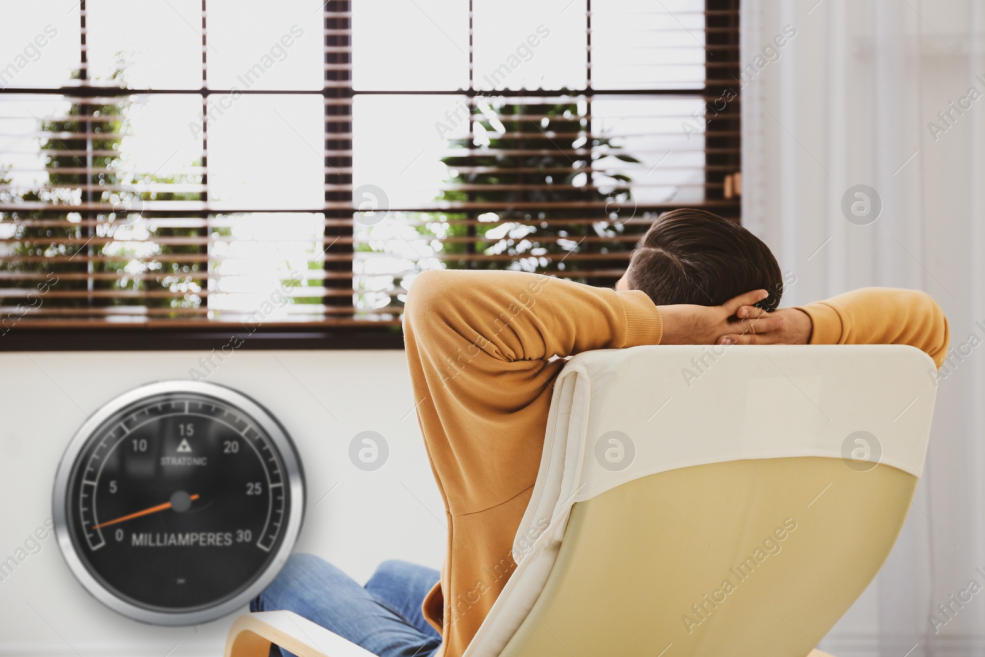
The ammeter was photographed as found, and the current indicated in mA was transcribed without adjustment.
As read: 1.5 mA
